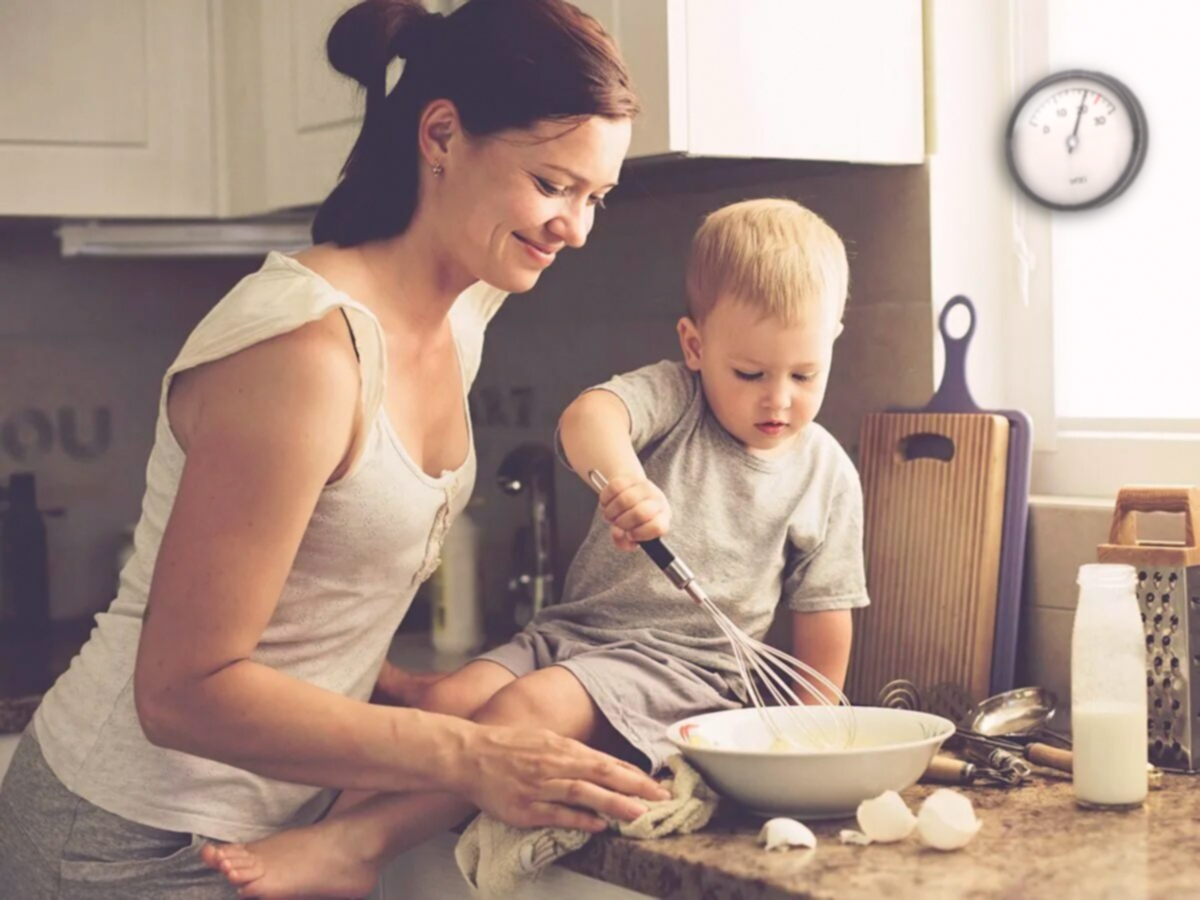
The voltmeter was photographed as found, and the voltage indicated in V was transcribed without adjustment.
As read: 20 V
